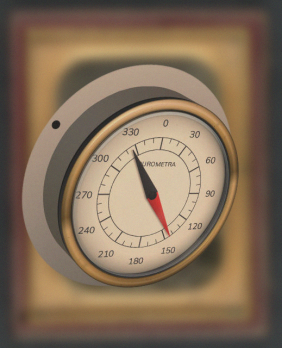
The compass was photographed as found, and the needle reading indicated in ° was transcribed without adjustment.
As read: 145 °
